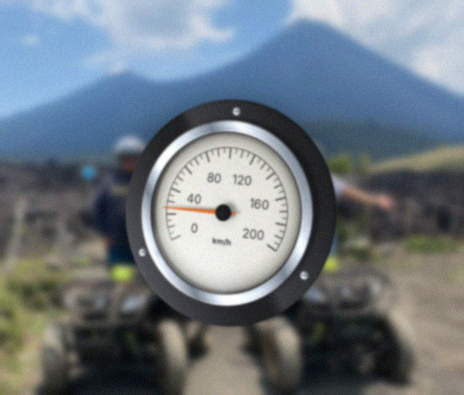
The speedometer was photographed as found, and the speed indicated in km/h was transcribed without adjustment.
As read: 25 km/h
